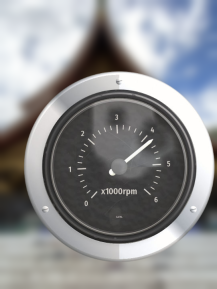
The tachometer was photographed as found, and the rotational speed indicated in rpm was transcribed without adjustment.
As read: 4200 rpm
